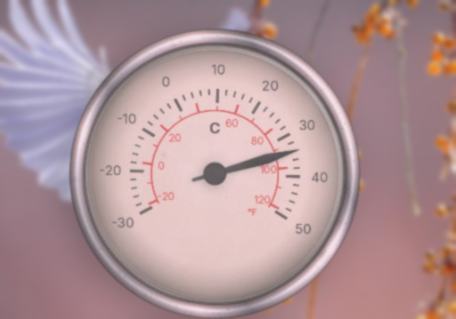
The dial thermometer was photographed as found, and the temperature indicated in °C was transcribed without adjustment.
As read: 34 °C
